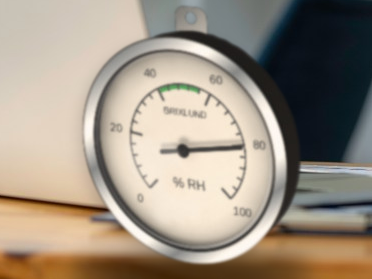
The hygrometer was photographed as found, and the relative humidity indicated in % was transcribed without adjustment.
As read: 80 %
